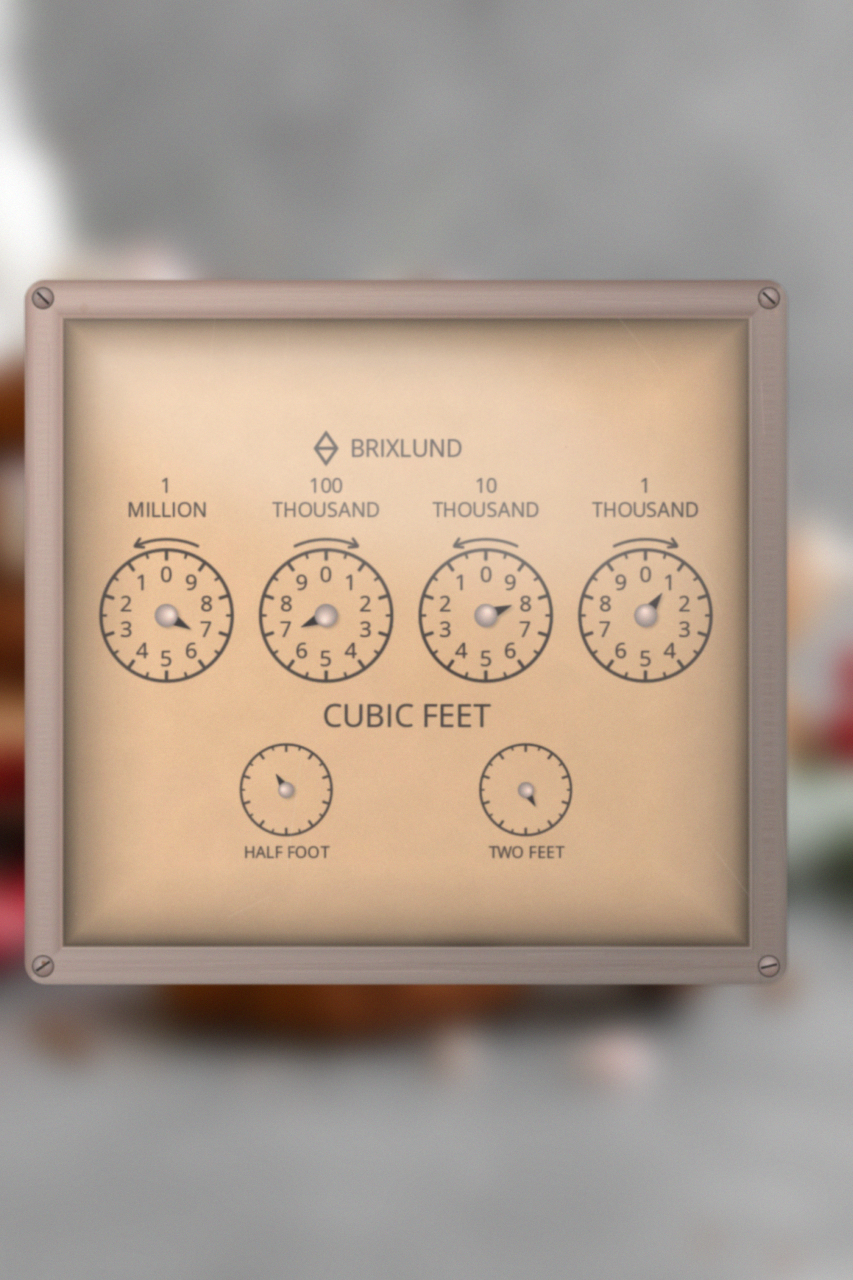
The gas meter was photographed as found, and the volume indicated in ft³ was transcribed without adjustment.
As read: 668100 ft³
